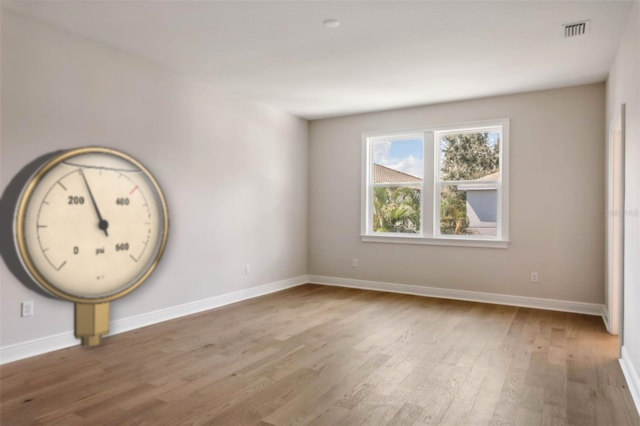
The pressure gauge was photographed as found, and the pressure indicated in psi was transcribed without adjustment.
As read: 250 psi
